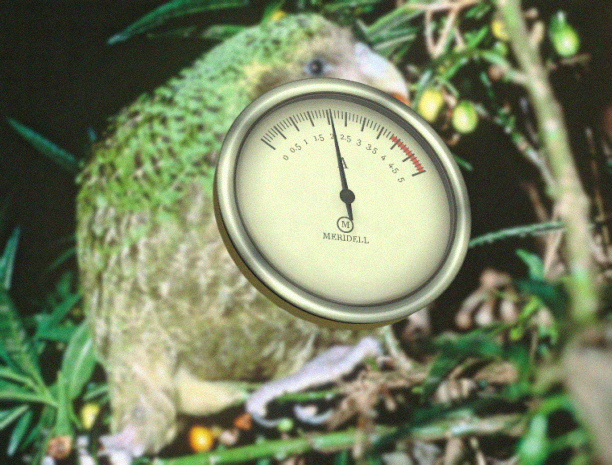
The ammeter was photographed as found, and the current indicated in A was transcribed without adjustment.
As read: 2 A
